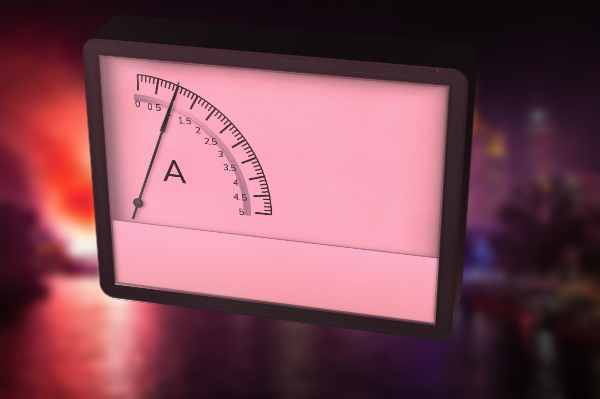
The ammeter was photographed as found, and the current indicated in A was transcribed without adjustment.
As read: 1 A
